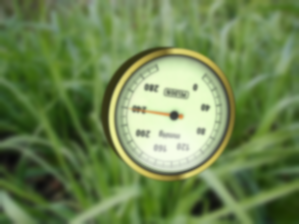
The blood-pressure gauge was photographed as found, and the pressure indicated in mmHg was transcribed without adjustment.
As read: 240 mmHg
